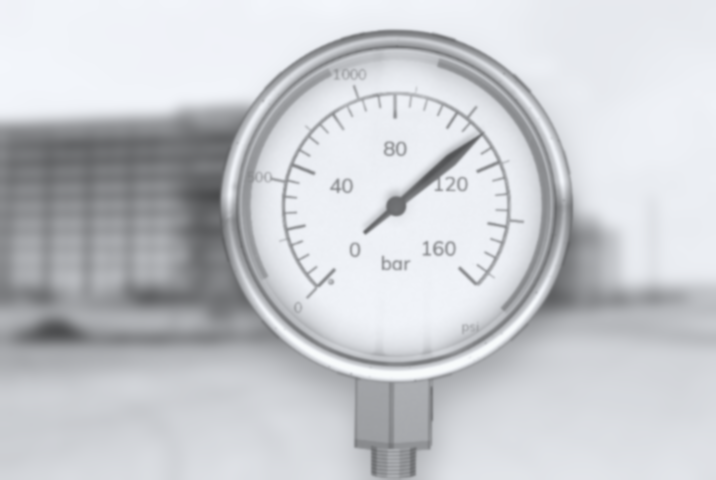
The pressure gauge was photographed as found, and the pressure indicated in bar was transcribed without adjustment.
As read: 110 bar
